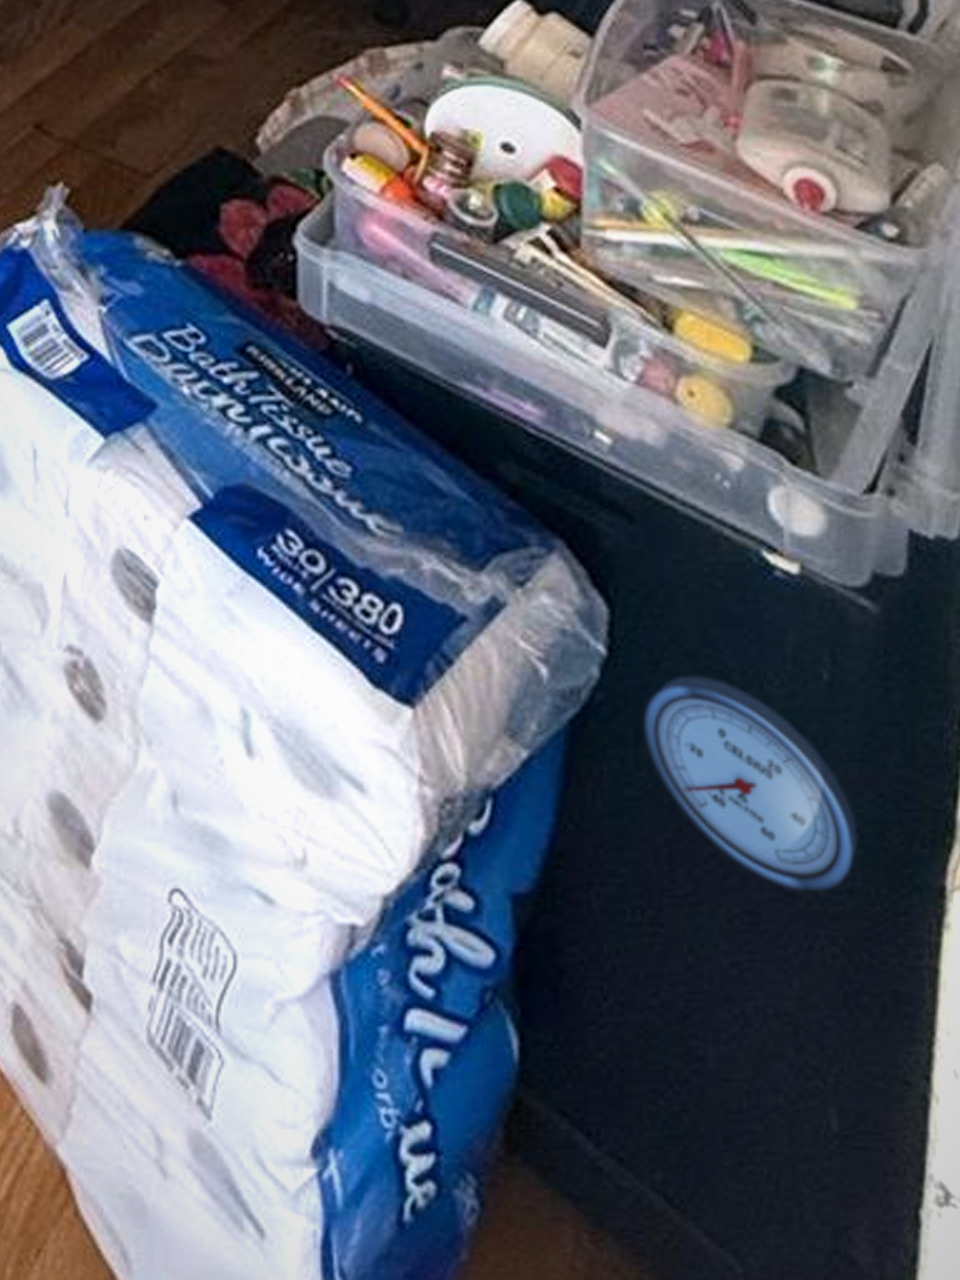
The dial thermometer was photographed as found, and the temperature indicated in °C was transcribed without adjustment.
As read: -35 °C
